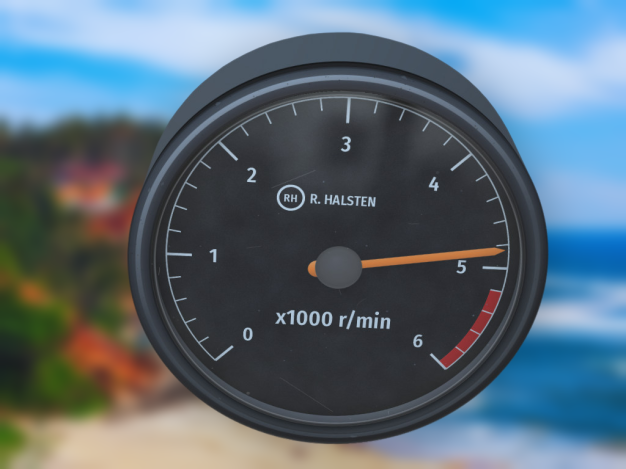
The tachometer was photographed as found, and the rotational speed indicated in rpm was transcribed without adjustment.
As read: 4800 rpm
